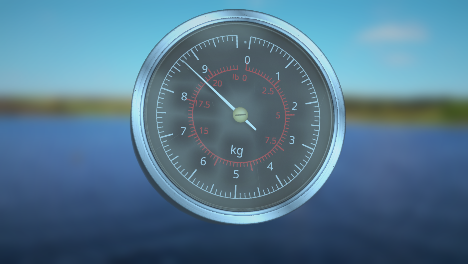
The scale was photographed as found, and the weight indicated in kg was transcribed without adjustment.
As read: 8.7 kg
